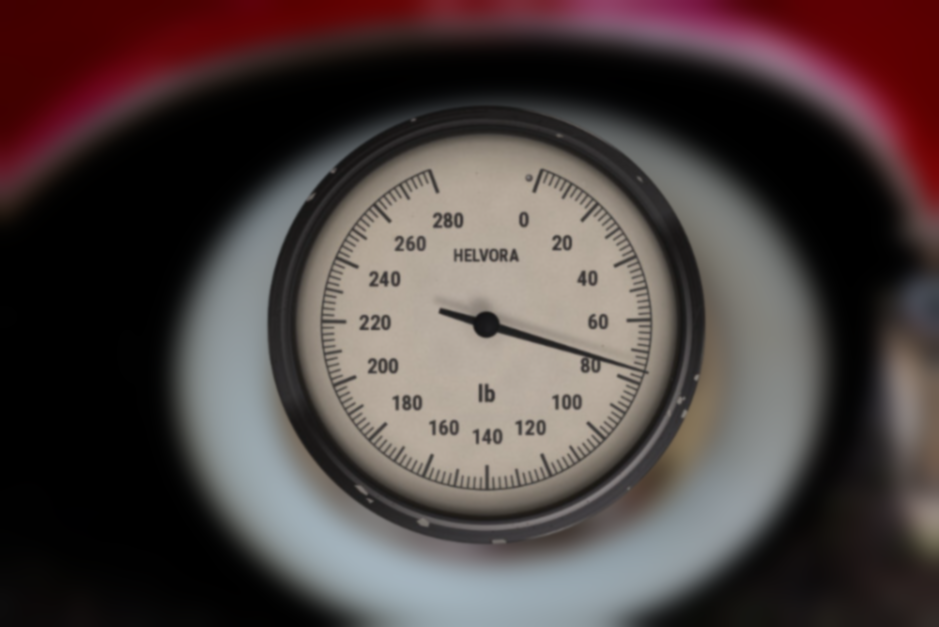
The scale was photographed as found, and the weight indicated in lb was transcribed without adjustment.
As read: 76 lb
